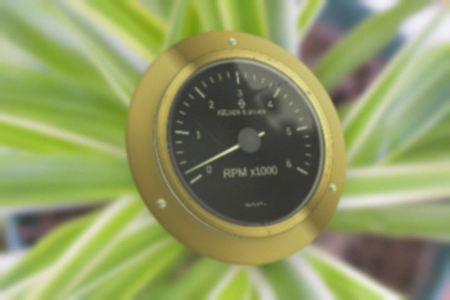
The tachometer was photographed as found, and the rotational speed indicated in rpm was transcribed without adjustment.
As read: 200 rpm
